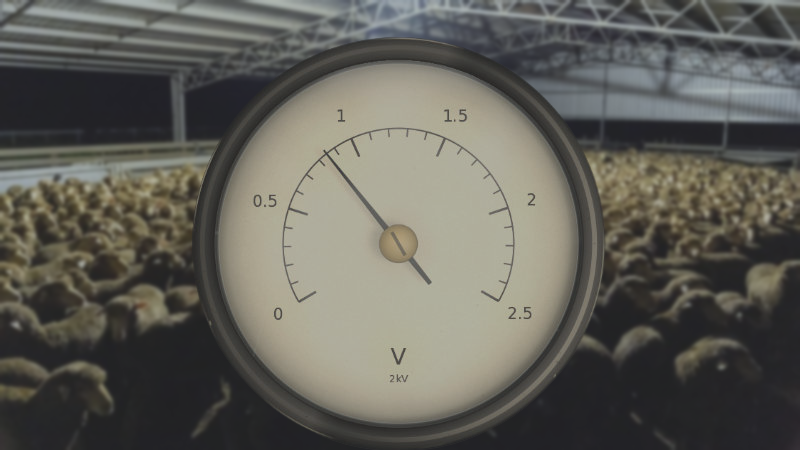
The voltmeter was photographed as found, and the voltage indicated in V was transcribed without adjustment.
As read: 0.85 V
